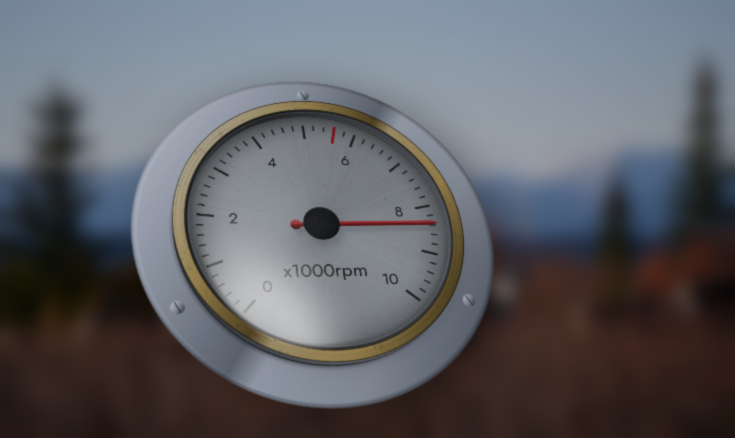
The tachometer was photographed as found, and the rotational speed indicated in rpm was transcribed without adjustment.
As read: 8400 rpm
